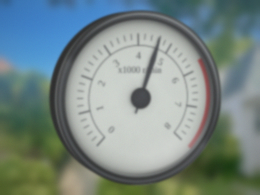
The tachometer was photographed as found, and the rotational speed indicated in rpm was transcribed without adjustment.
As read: 4600 rpm
